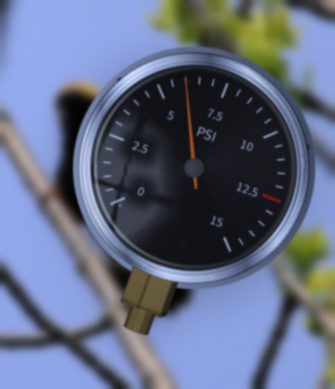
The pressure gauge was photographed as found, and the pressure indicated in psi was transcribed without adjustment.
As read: 6 psi
